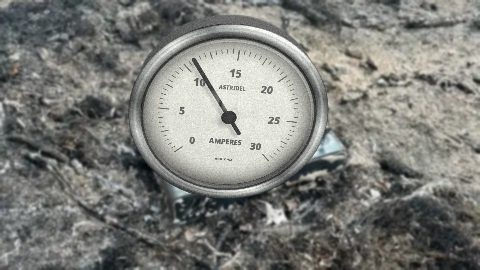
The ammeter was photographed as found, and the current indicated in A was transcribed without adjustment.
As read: 11 A
